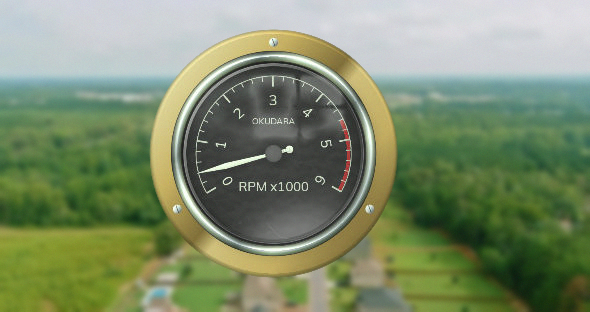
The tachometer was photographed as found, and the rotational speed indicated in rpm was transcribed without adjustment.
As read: 400 rpm
